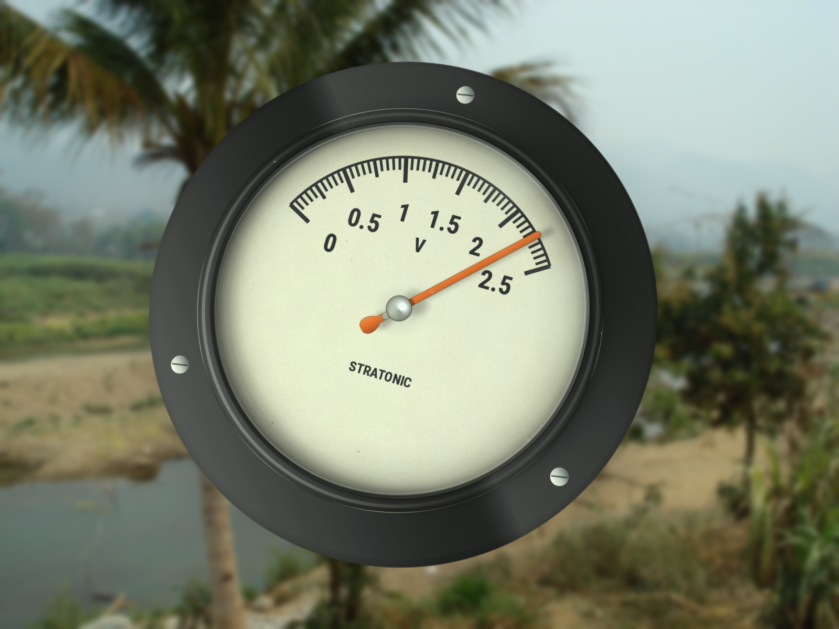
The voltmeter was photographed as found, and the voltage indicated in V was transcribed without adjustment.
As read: 2.25 V
